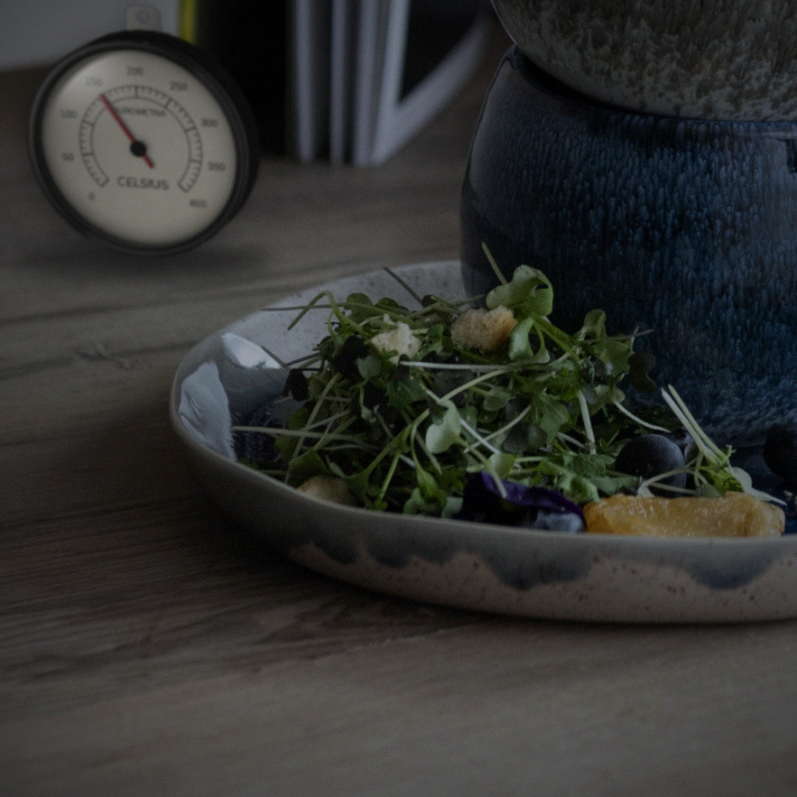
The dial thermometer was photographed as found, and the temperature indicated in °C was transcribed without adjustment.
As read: 150 °C
